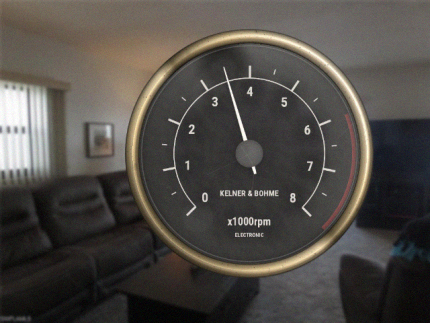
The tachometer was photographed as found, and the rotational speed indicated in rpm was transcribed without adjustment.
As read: 3500 rpm
